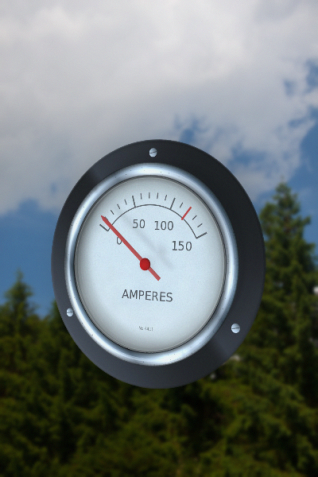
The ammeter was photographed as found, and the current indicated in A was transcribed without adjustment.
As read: 10 A
